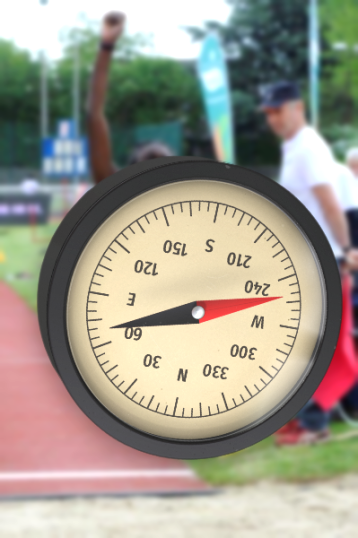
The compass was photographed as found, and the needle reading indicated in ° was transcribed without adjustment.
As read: 250 °
